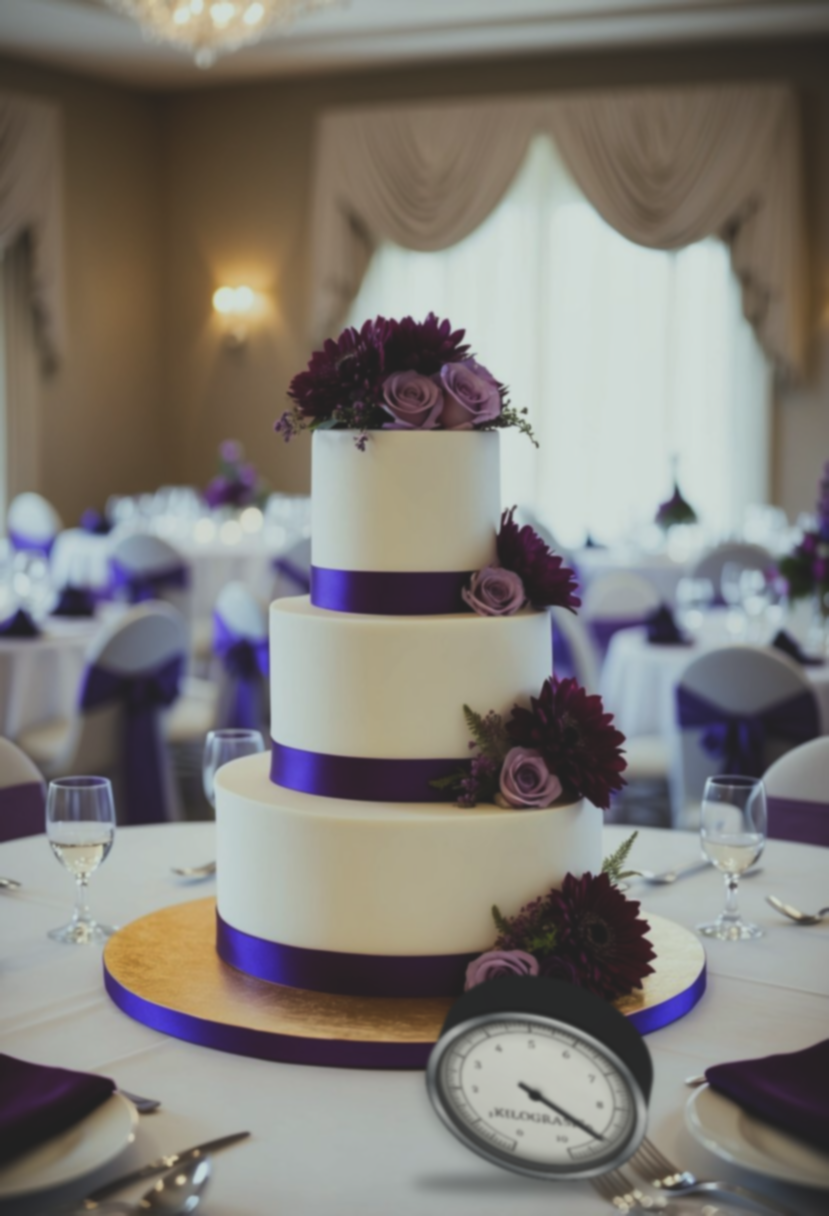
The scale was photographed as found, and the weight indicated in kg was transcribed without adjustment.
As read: 9 kg
